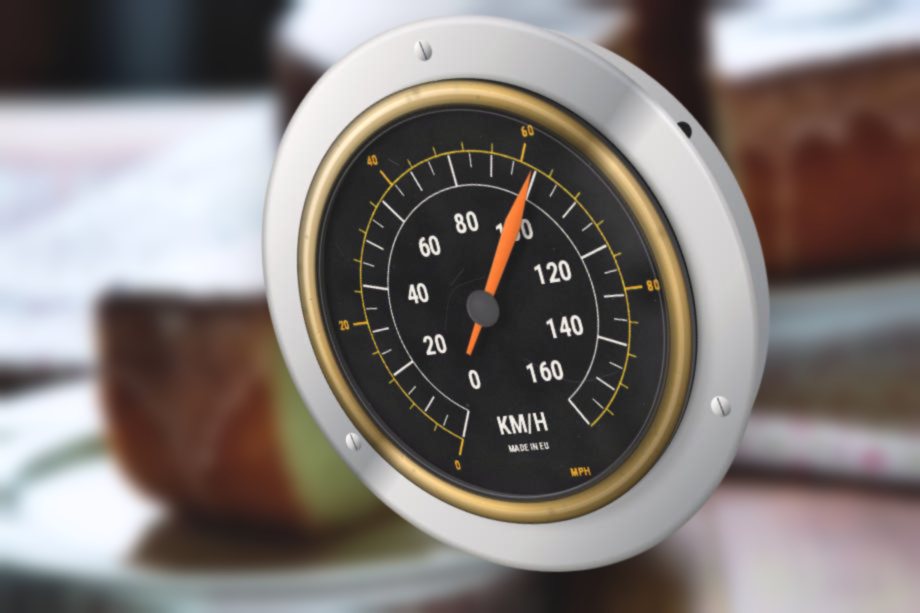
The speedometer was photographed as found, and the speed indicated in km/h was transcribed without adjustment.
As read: 100 km/h
